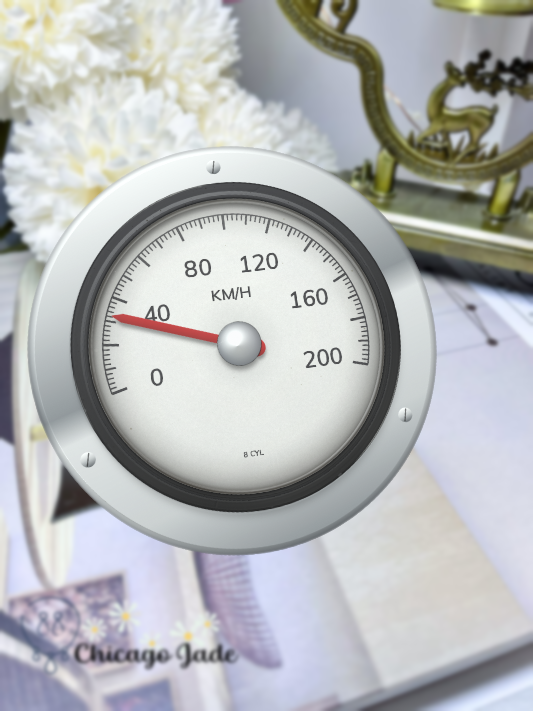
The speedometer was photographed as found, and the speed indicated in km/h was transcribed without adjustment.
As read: 32 km/h
